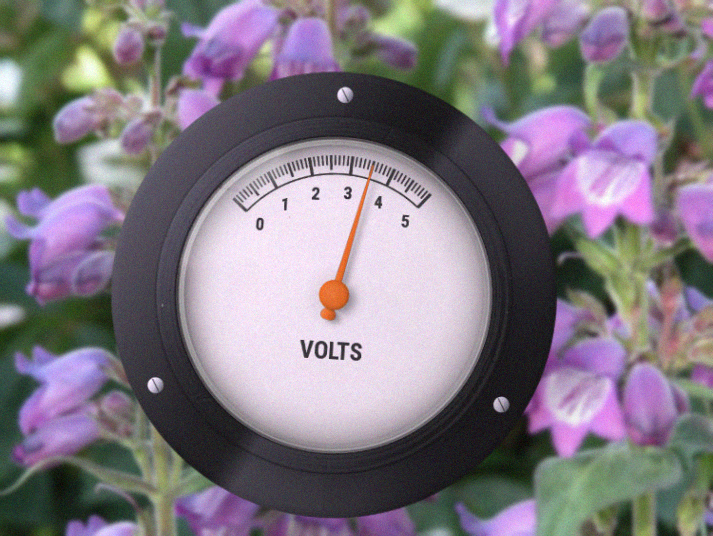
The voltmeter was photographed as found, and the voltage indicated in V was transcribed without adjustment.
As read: 3.5 V
